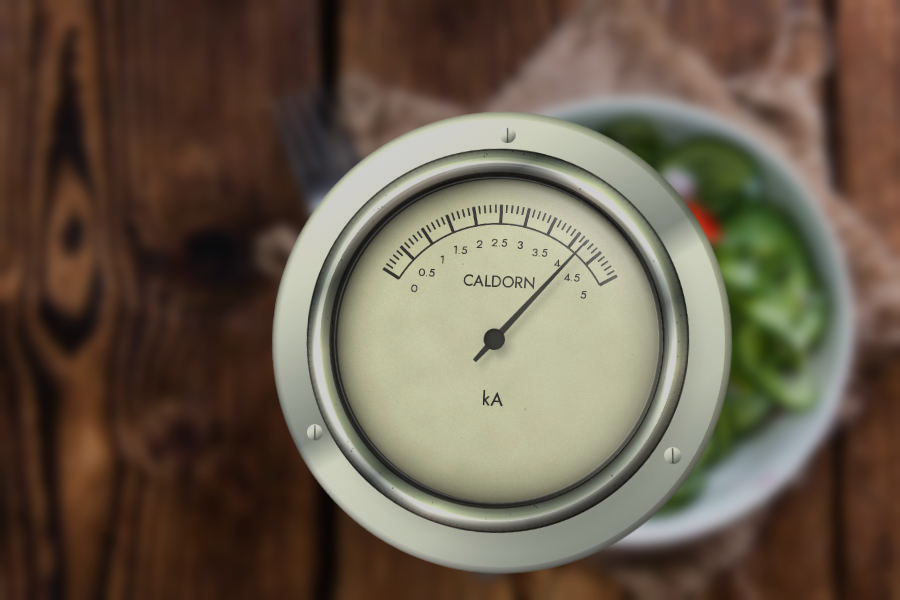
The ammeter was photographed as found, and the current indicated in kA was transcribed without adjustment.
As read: 4.2 kA
